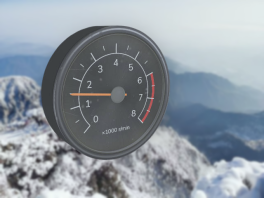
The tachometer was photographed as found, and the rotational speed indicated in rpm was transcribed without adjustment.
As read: 1500 rpm
